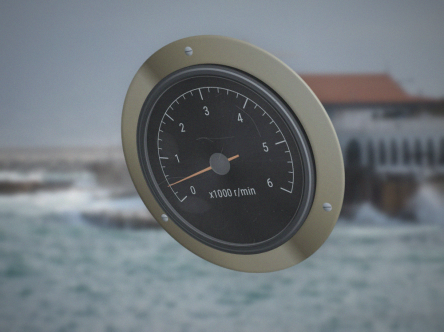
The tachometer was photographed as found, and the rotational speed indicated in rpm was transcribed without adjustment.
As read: 400 rpm
